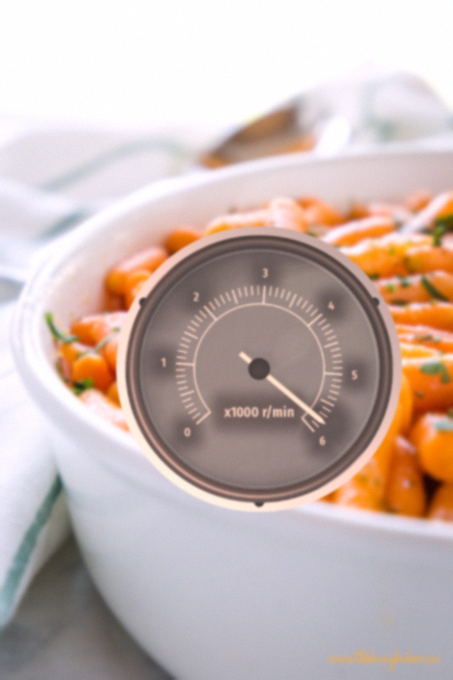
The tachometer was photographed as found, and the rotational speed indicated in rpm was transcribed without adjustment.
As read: 5800 rpm
